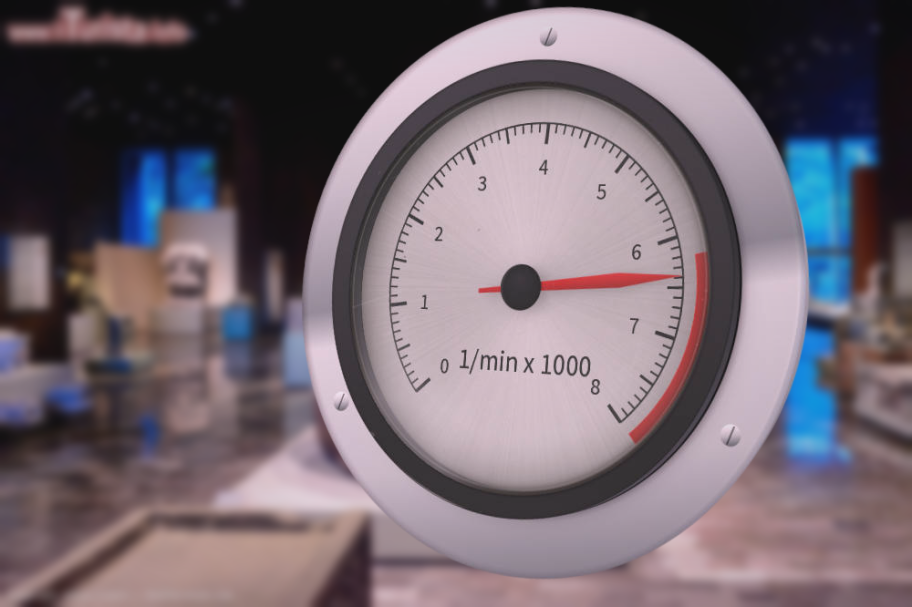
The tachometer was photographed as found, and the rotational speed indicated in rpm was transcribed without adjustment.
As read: 6400 rpm
